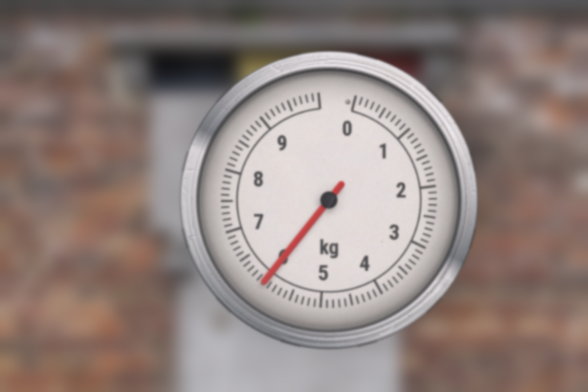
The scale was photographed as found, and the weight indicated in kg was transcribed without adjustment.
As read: 6 kg
